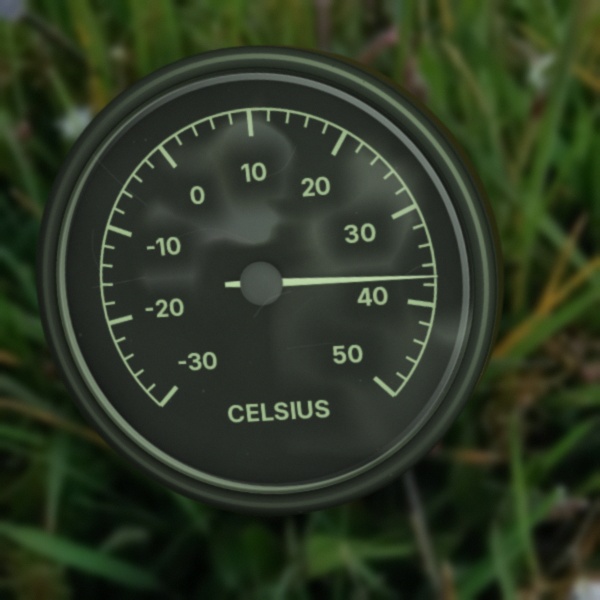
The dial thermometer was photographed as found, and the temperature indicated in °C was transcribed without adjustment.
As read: 37 °C
